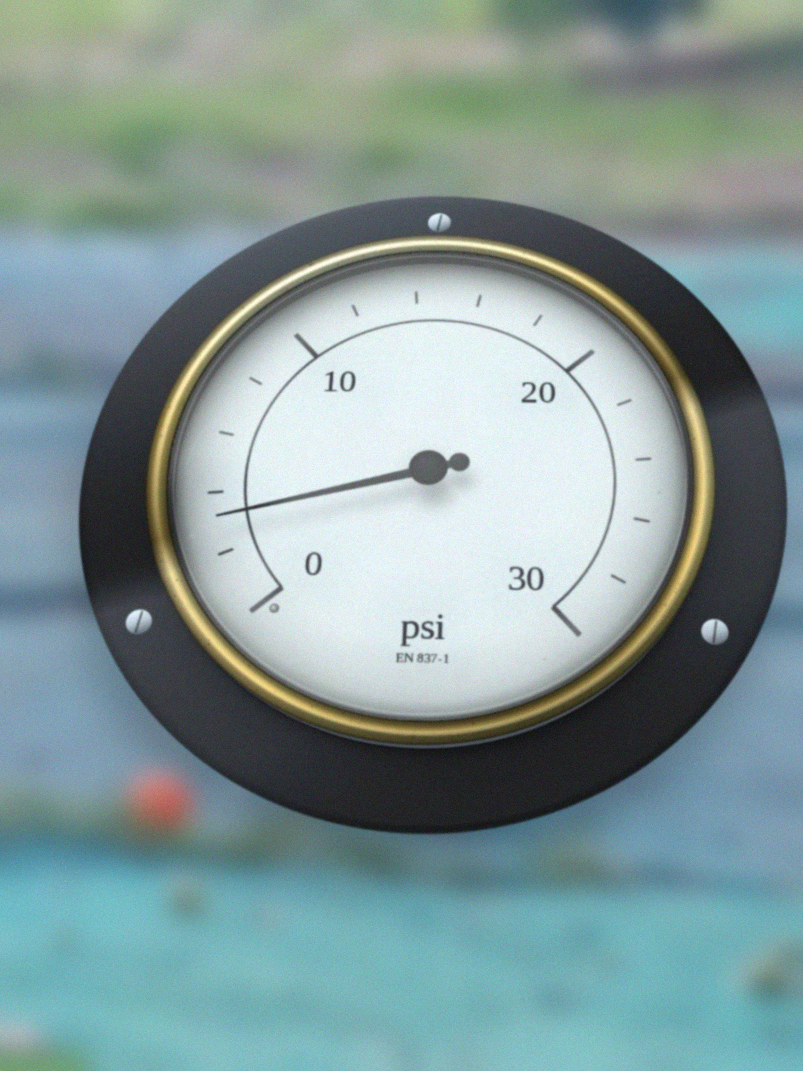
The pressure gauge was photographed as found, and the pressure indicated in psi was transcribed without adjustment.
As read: 3 psi
